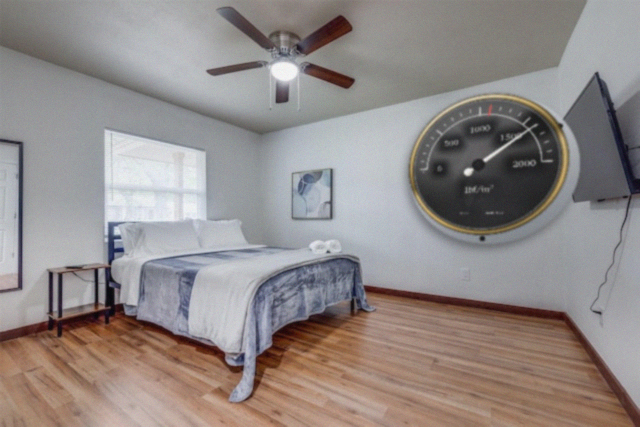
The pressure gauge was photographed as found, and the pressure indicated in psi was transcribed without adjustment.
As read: 1600 psi
